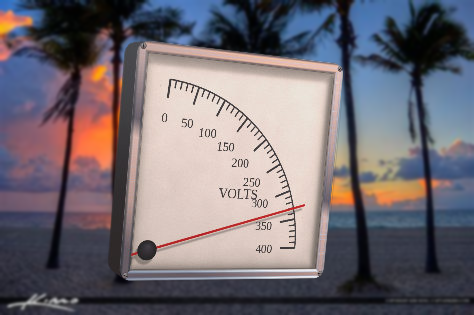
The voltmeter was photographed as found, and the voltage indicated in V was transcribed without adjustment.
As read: 330 V
